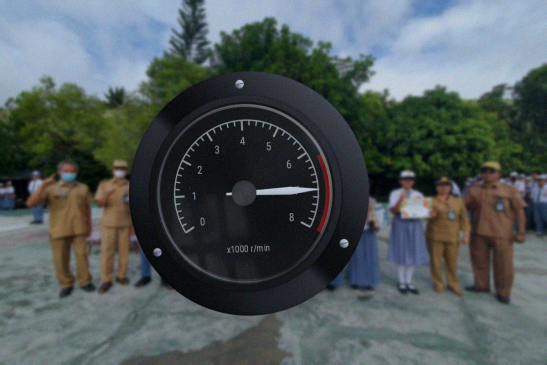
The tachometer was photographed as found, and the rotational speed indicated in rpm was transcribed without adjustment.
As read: 7000 rpm
